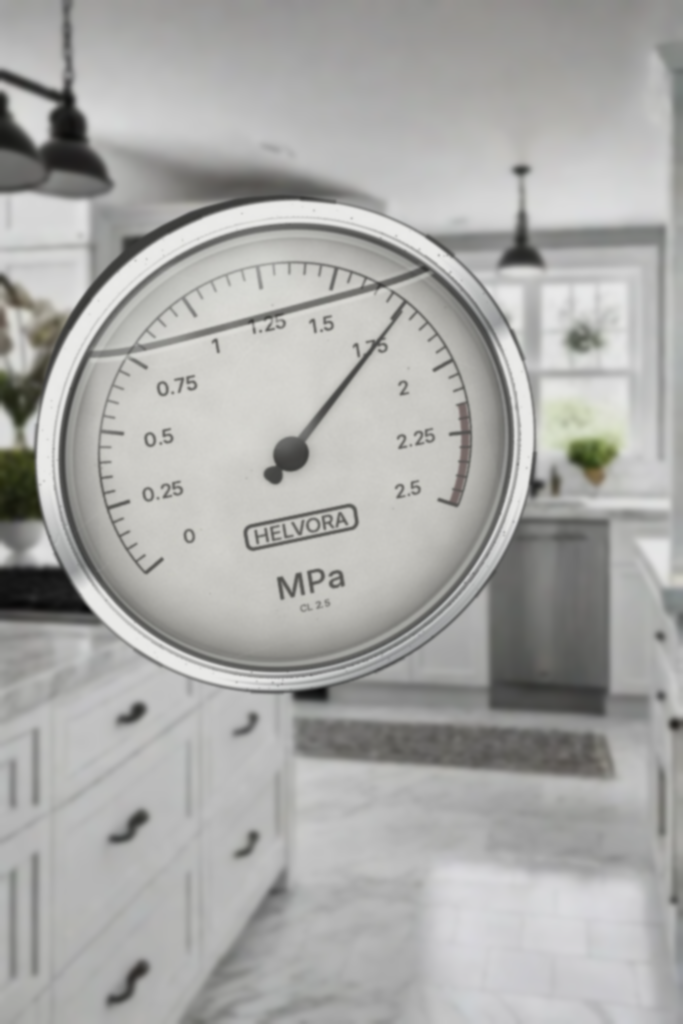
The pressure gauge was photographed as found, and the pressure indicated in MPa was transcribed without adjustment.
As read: 1.75 MPa
